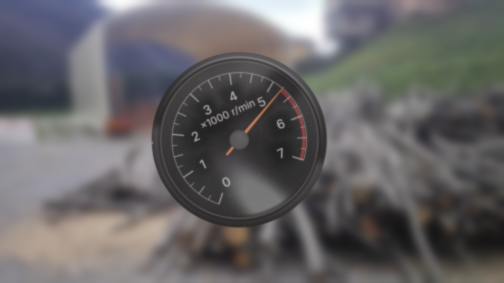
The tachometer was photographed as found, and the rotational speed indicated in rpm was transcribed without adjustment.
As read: 5250 rpm
